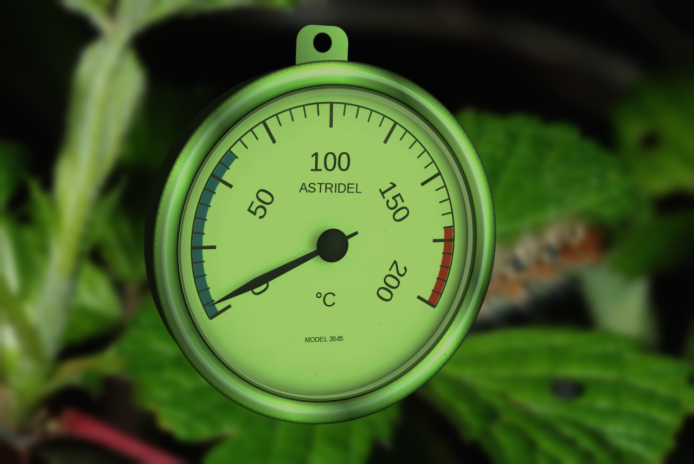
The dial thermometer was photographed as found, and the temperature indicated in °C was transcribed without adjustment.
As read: 5 °C
